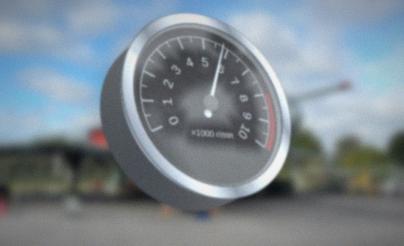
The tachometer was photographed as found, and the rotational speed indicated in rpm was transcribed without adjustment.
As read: 5750 rpm
